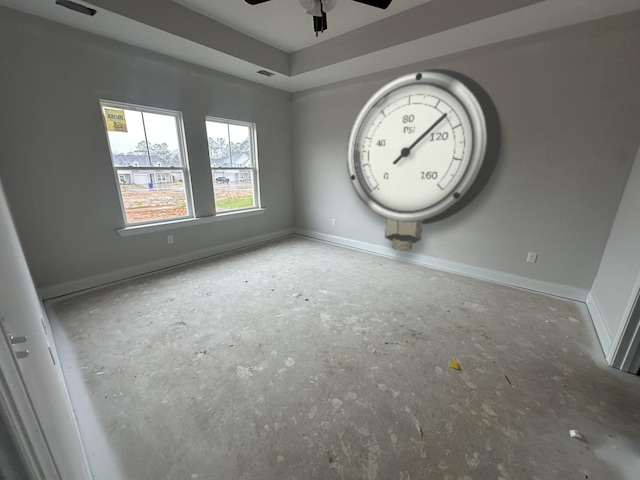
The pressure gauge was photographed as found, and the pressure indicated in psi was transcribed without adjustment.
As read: 110 psi
